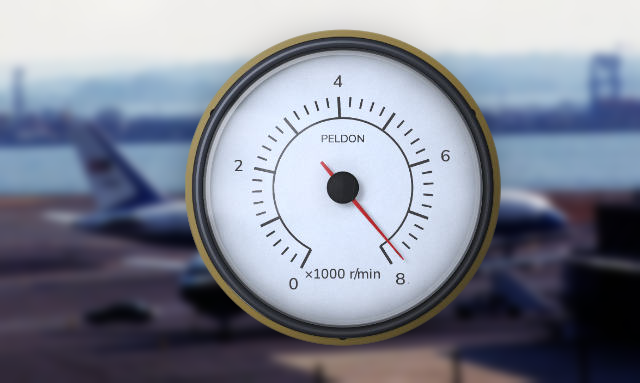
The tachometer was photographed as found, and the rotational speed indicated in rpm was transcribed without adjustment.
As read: 7800 rpm
